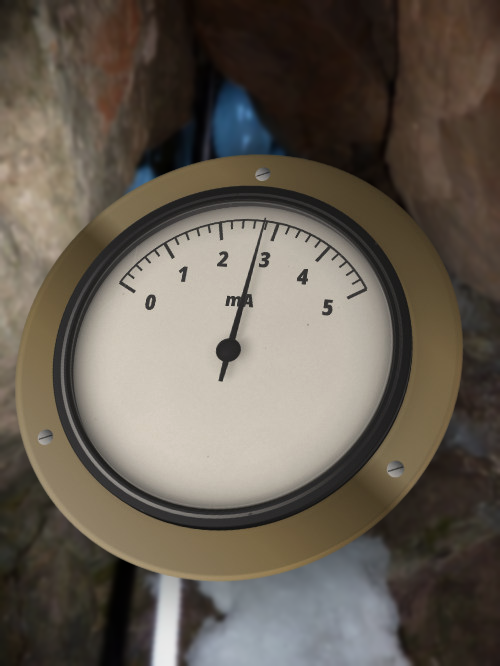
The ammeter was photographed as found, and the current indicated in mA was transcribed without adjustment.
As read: 2.8 mA
